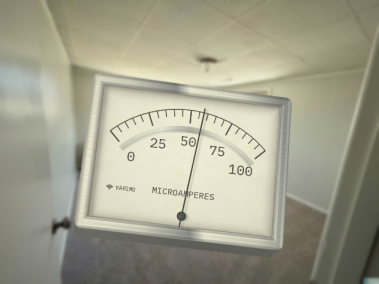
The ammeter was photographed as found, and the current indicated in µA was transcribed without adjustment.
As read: 57.5 µA
